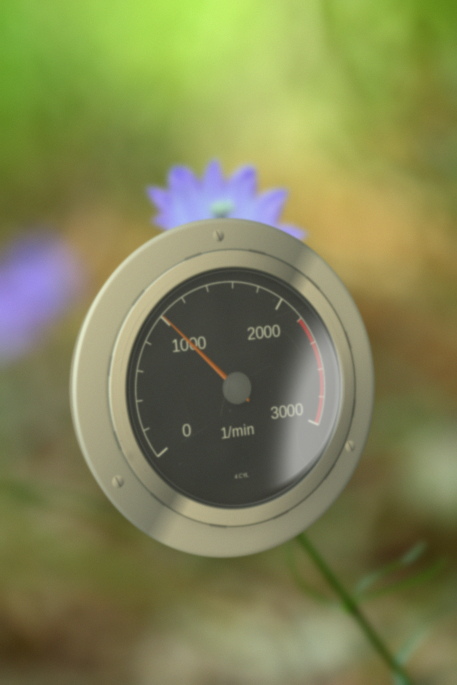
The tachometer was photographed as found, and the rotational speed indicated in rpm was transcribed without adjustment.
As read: 1000 rpm
